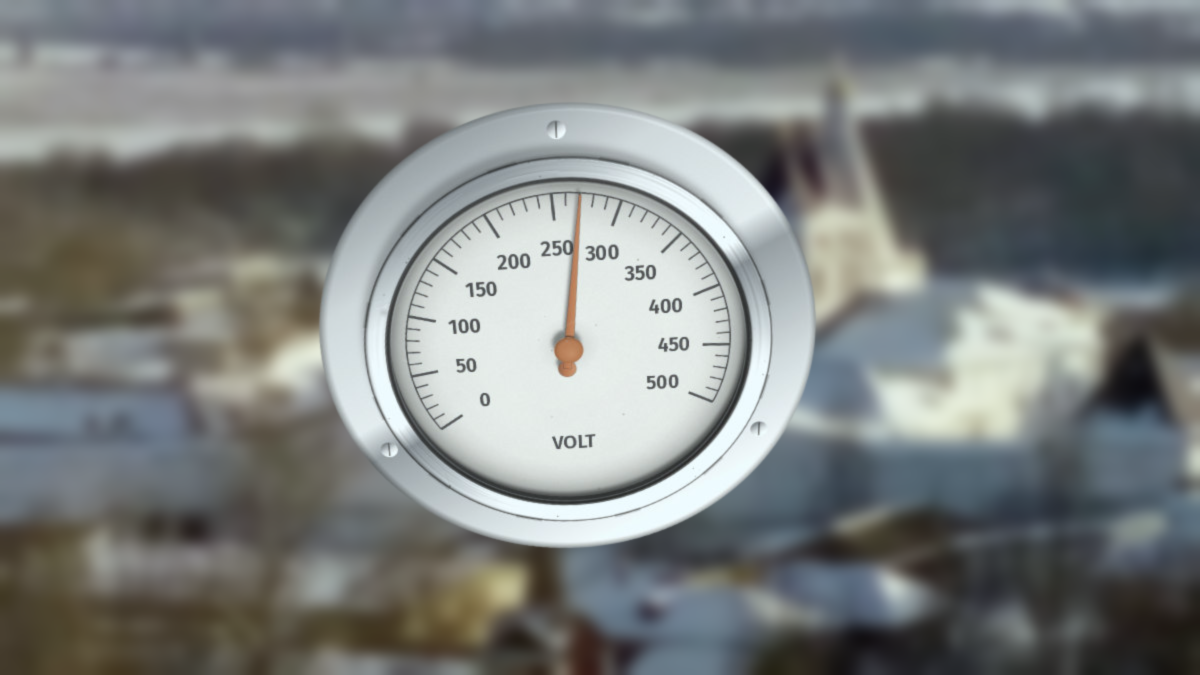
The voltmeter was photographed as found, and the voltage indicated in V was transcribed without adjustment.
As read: 270 V
